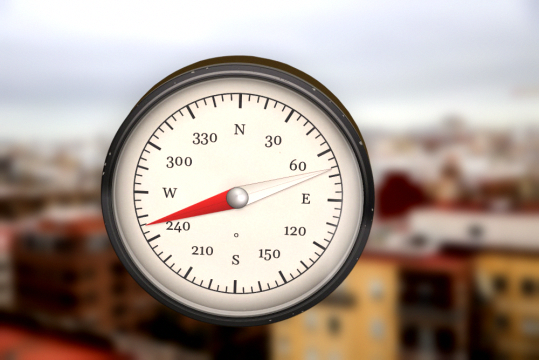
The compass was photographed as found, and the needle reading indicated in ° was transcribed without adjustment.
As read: 250 °
